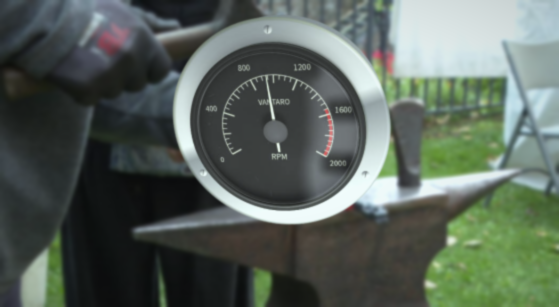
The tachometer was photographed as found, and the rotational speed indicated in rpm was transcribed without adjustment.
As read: 950 rpm
